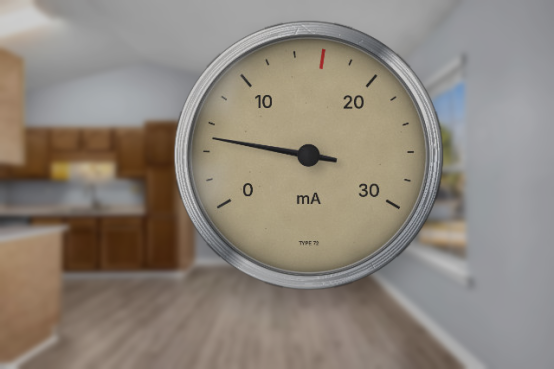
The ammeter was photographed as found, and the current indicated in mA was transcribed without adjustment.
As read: 5 mA
